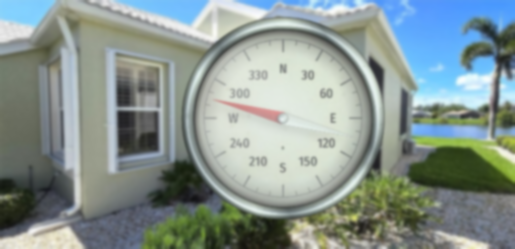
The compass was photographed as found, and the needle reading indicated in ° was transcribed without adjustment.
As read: 285 °
